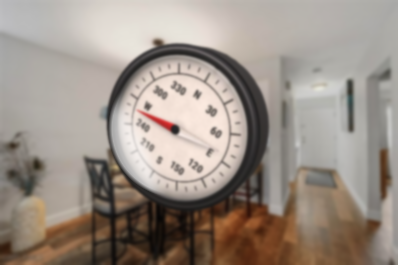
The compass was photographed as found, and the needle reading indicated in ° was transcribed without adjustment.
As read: 260 °
